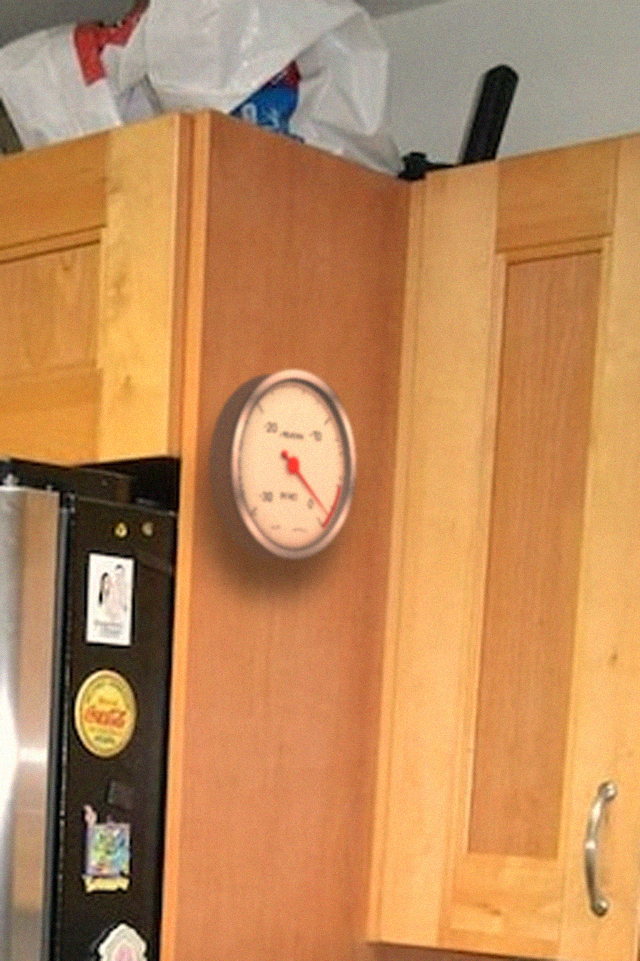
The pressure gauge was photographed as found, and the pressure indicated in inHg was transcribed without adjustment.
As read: -1 inHg
